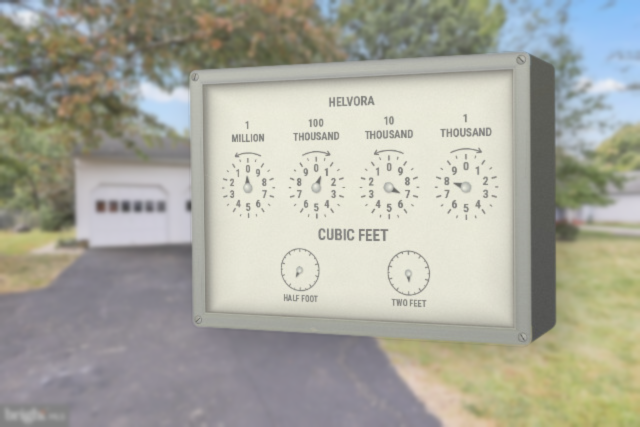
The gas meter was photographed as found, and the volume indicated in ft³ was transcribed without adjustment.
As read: 6800 ft³
